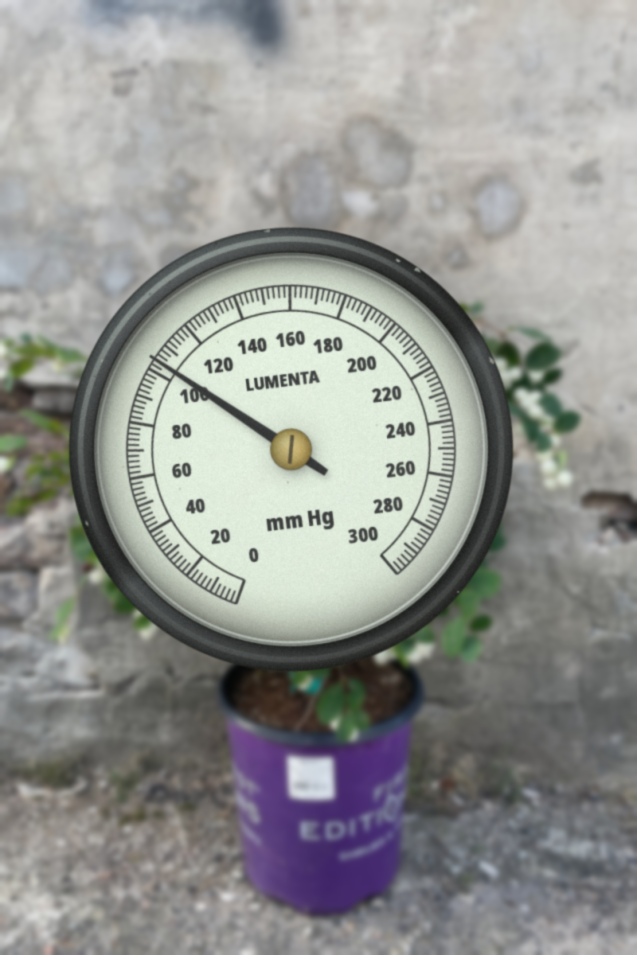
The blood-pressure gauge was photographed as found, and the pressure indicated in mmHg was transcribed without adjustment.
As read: 104 mmHg
